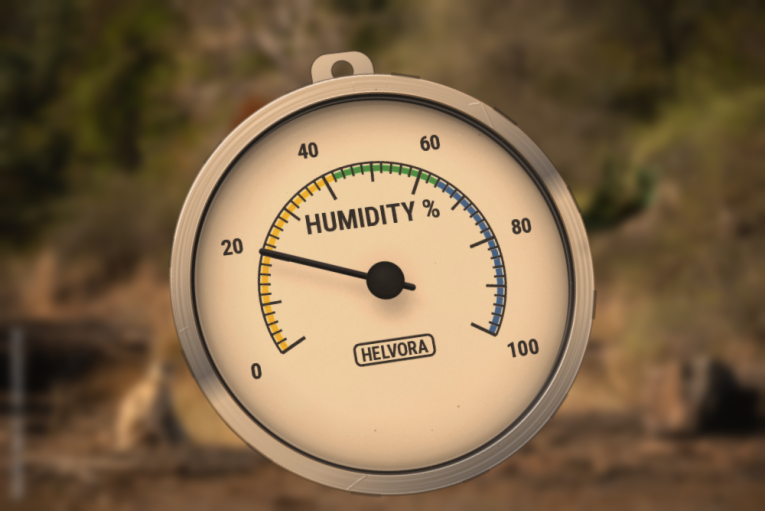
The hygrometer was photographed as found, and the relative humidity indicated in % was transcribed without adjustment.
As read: 20 %
